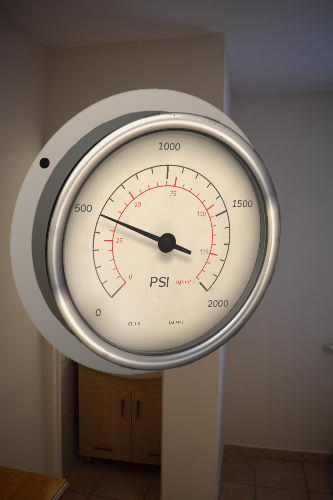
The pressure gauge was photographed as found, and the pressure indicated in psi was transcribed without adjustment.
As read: 500 psi
